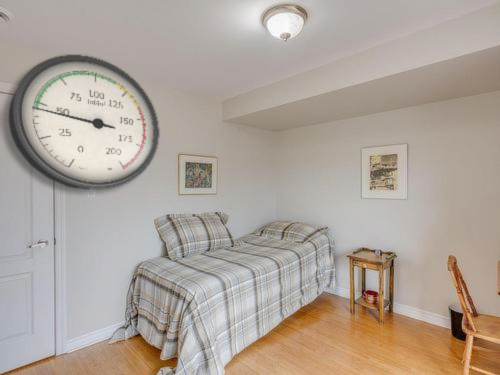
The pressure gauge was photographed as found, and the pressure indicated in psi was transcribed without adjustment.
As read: 45 psi
